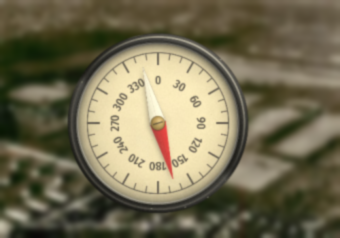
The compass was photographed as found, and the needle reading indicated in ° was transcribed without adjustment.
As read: 165 °
